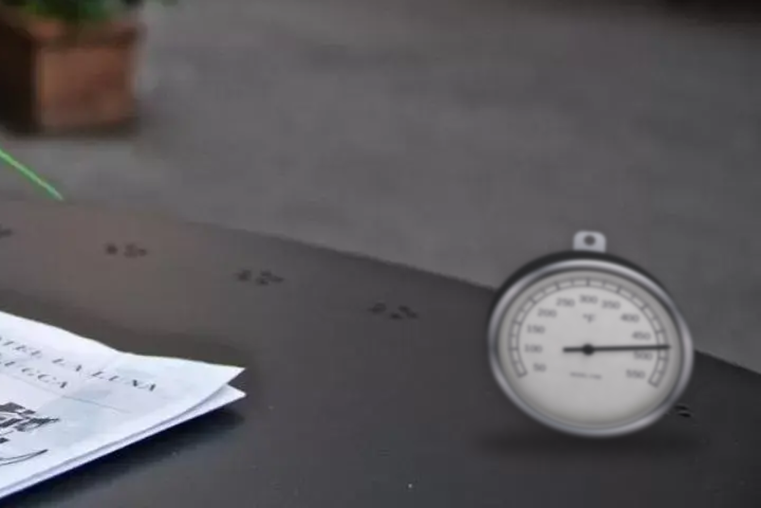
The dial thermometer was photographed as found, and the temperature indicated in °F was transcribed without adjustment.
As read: 475 °F
